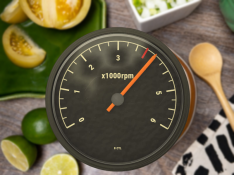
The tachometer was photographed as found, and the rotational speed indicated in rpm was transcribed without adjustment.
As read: 4000 rpm
